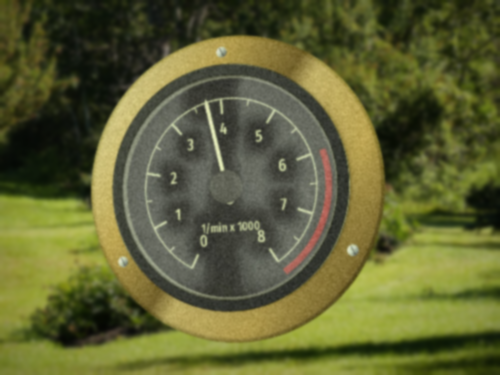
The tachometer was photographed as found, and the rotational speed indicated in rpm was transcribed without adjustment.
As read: 3750 rpm
